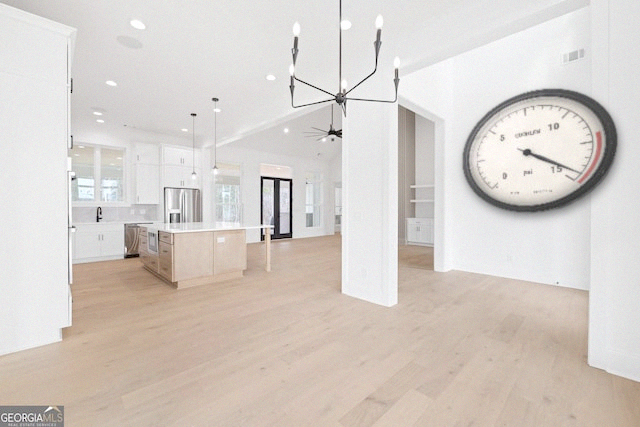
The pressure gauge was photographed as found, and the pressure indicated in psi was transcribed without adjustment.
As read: 14.5 psi
